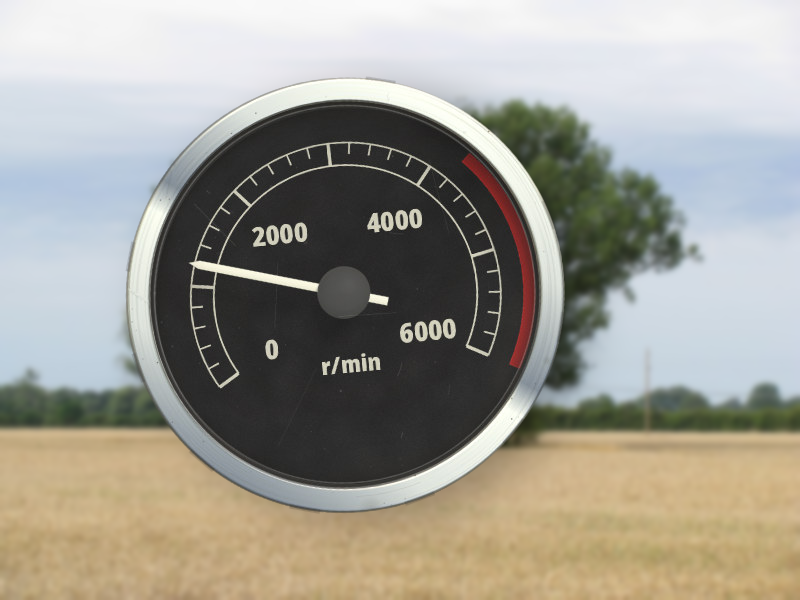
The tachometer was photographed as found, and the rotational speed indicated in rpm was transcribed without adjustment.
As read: 1200 rpm
